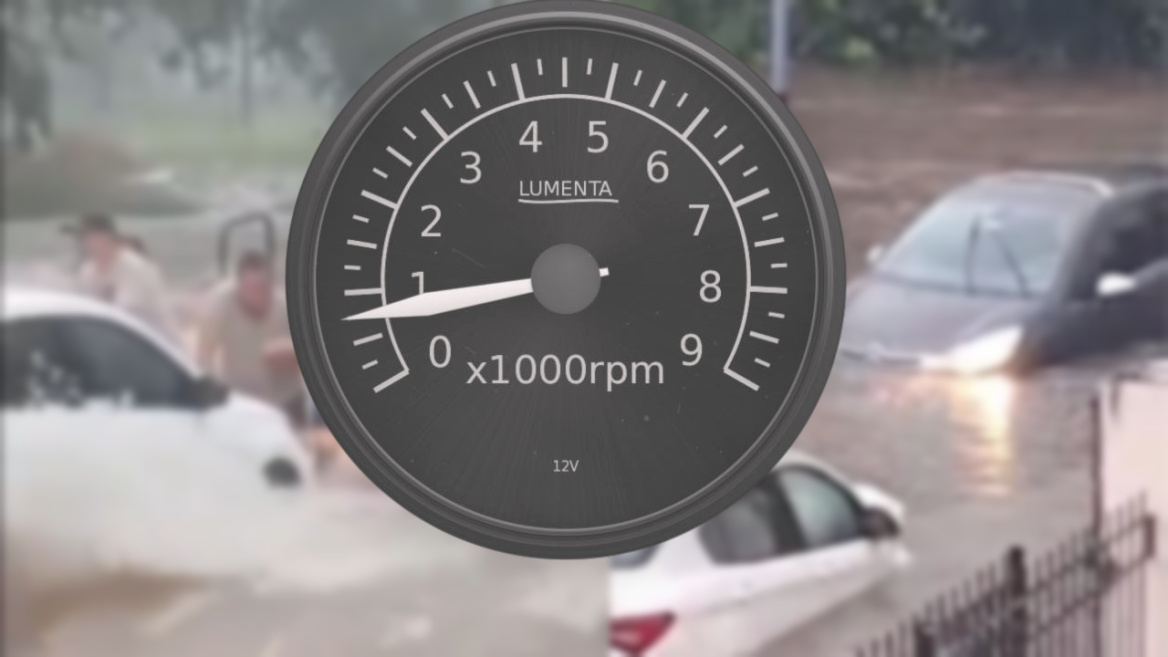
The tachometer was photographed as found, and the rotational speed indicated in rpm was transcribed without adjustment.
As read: 750 rpm
